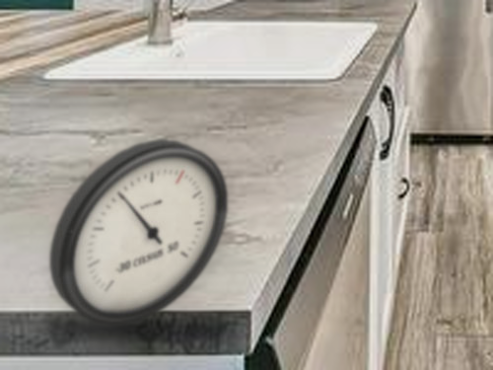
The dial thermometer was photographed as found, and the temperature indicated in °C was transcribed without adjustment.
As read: 0 °C
